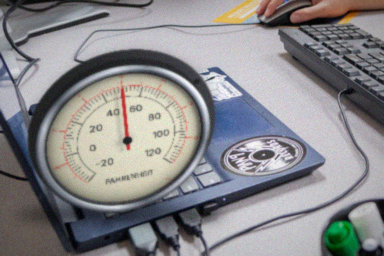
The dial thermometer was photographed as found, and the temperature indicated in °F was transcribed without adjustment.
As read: 50 °F
